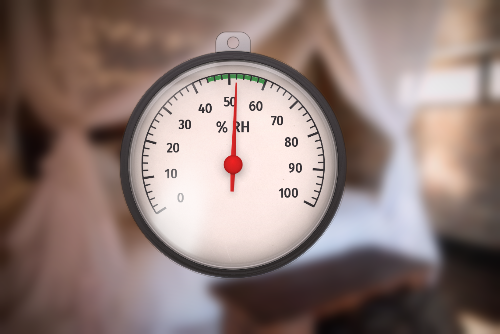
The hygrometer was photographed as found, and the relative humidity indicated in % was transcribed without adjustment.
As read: 52 %
